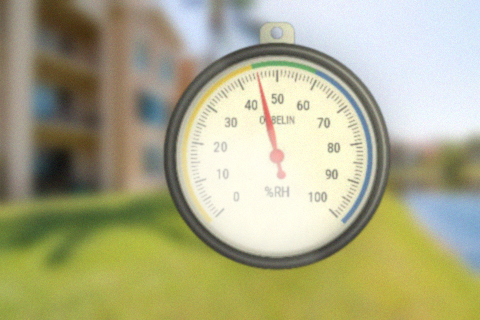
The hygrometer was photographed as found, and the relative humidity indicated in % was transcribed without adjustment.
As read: 45 %
